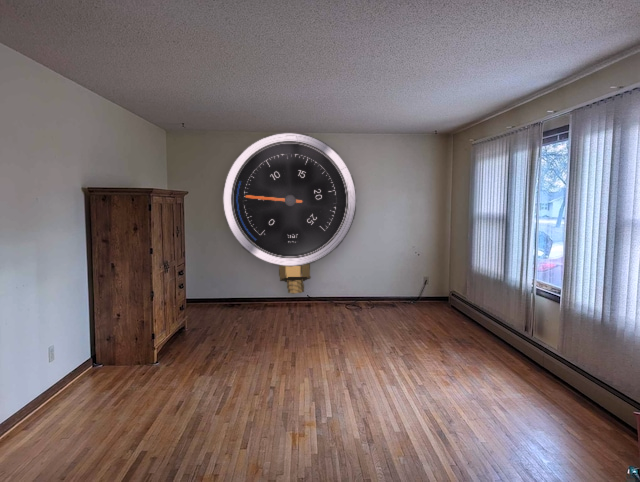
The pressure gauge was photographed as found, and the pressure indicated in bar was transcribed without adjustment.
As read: 5 bar
